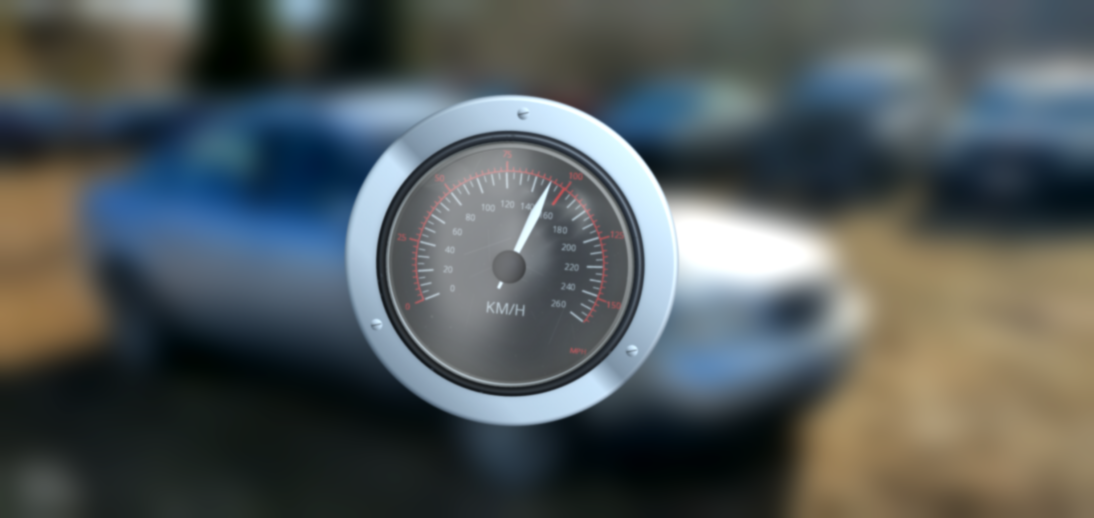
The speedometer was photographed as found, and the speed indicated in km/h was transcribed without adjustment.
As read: 150 km/h
